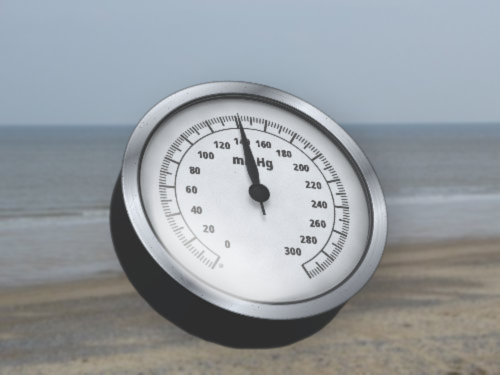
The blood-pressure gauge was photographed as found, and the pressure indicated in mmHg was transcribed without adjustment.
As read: 140 mmHg
